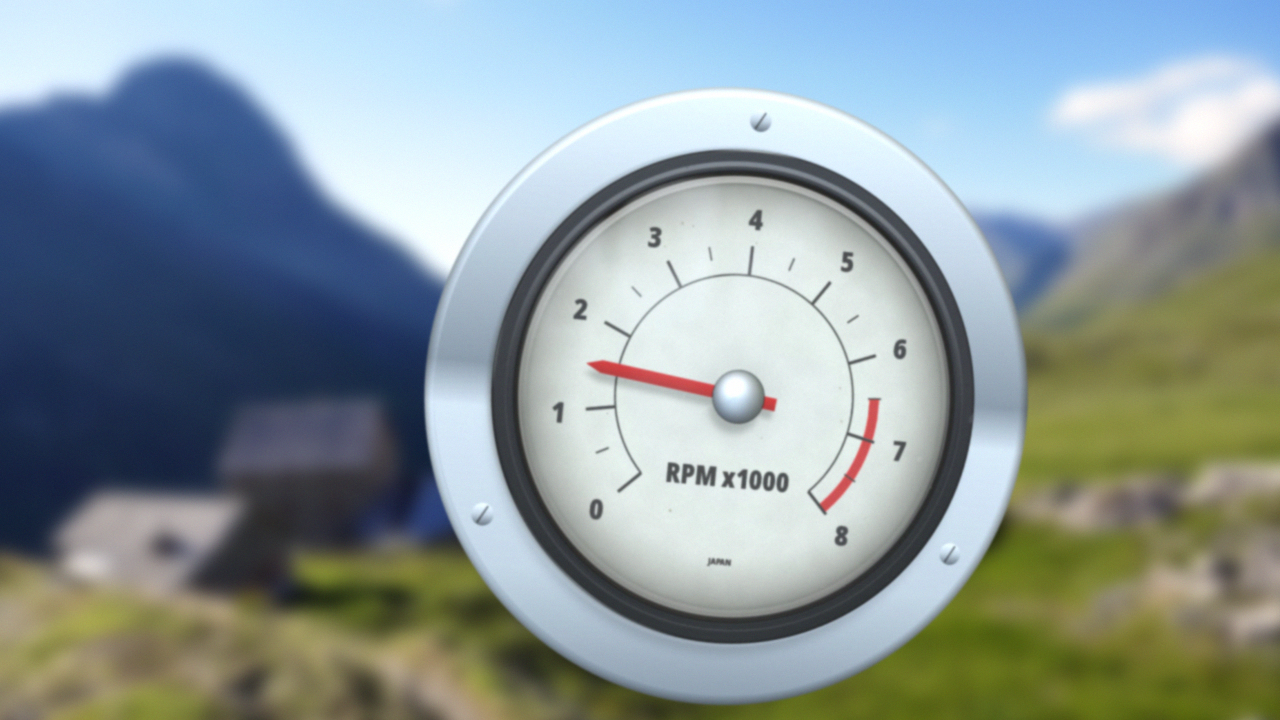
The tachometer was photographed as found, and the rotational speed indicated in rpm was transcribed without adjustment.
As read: 1500 rpm
